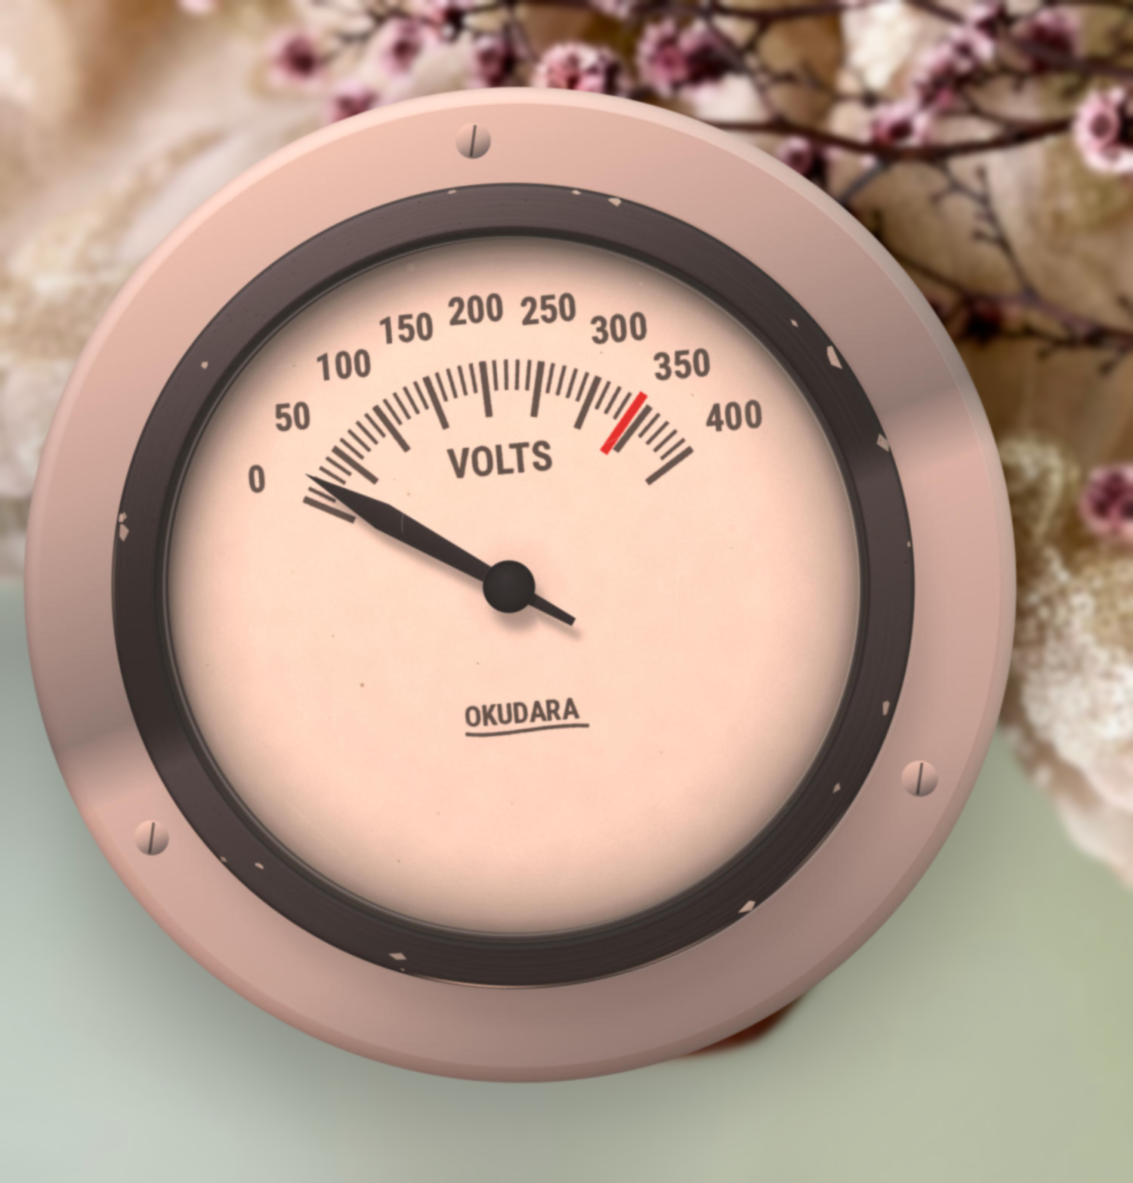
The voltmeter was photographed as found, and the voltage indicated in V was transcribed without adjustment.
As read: 20 V
